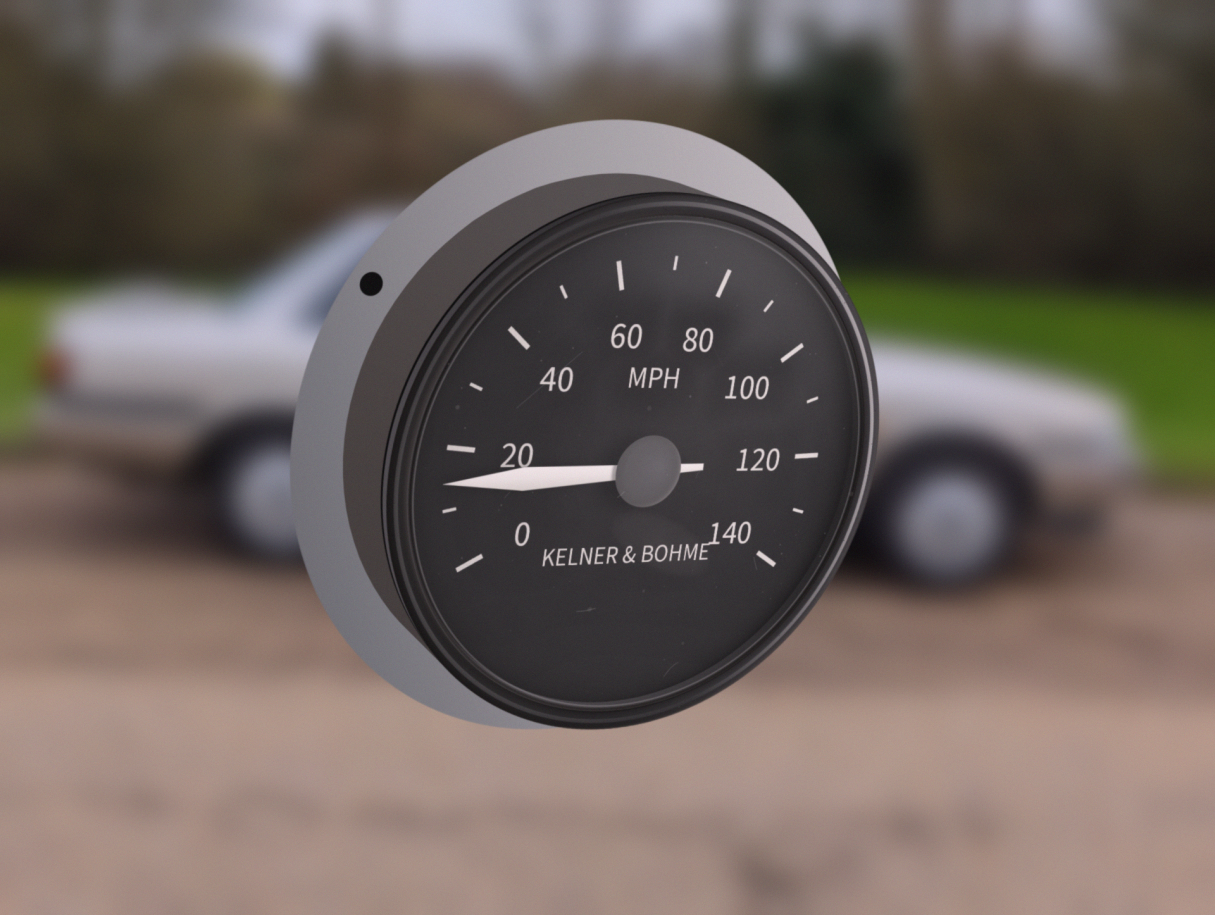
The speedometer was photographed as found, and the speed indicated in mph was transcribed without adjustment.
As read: 15 mph
